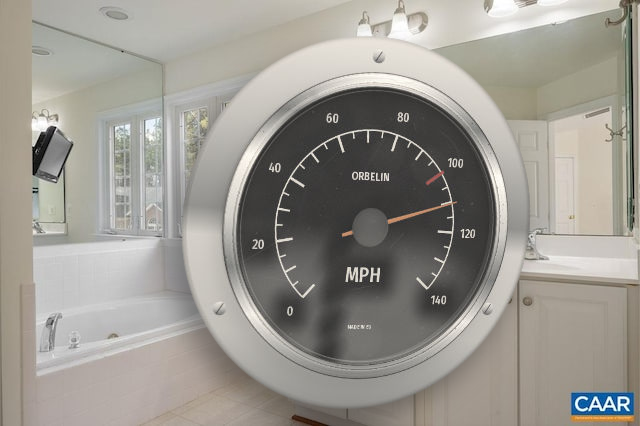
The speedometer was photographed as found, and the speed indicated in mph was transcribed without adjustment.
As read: 110 mph
